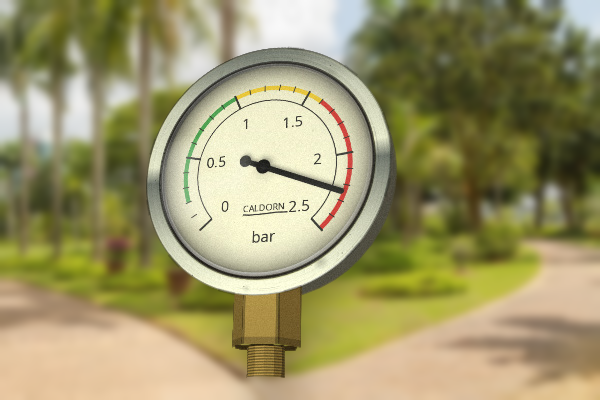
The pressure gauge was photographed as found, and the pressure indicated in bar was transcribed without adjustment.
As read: 2.25 bar
